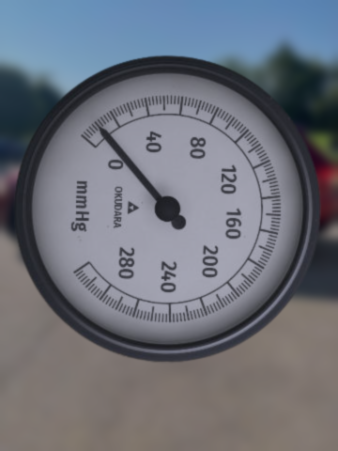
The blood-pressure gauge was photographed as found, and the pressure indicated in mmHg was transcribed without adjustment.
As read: 10 mmHg
